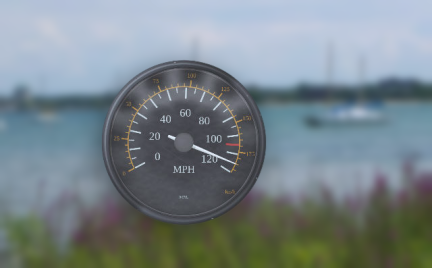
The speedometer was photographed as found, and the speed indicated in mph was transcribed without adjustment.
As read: 115 mph
